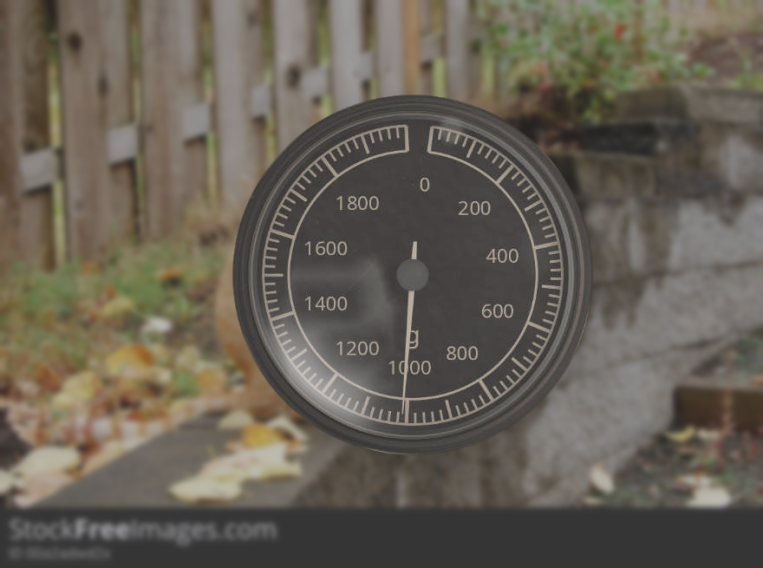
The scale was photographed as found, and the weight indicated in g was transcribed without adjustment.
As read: 1010 g
